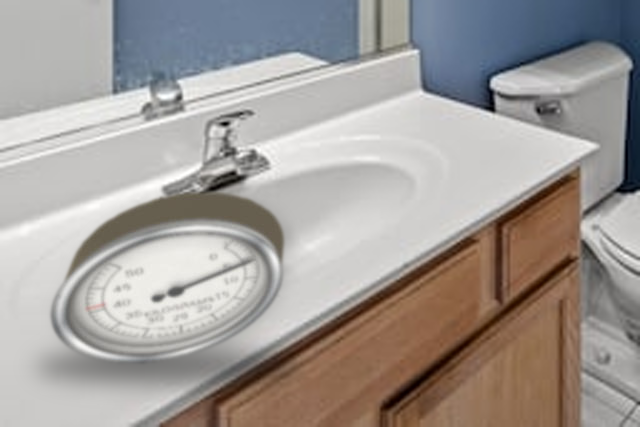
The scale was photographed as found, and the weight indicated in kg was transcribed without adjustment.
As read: 5 kg
